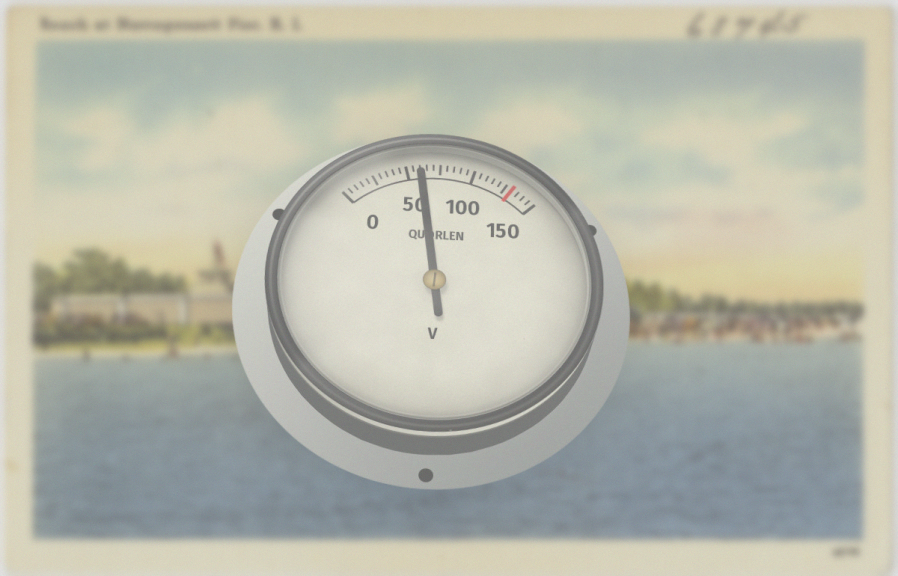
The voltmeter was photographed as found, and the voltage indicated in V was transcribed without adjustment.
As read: 60 V
